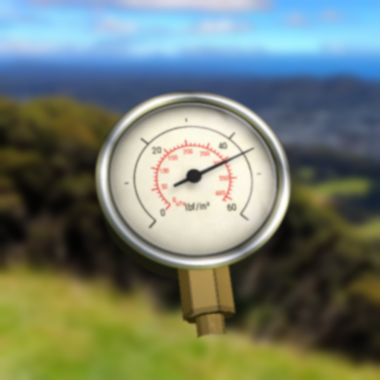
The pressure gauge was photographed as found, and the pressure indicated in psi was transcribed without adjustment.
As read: 45 psi
